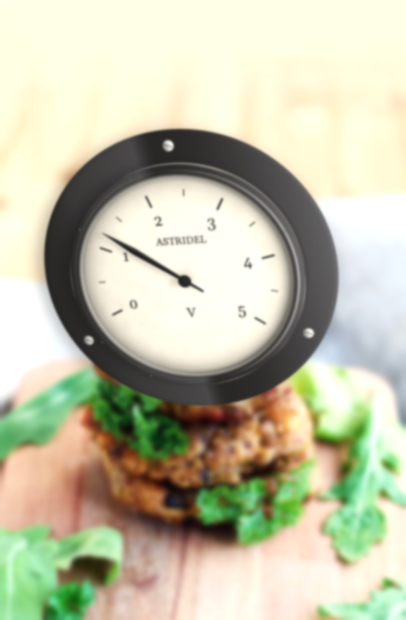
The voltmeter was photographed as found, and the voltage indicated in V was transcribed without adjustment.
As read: 1.25 V
